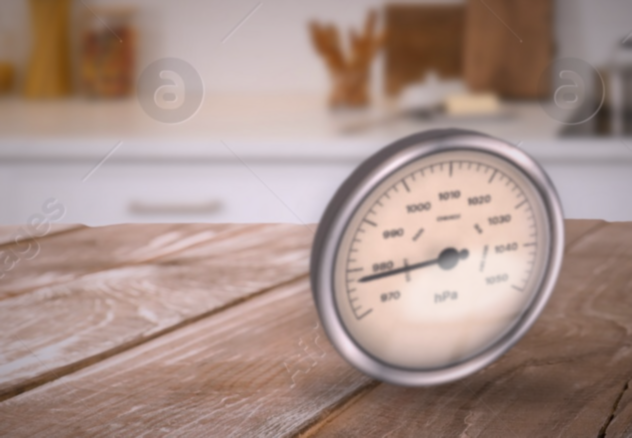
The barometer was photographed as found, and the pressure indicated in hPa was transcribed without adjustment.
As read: 978 hPa
